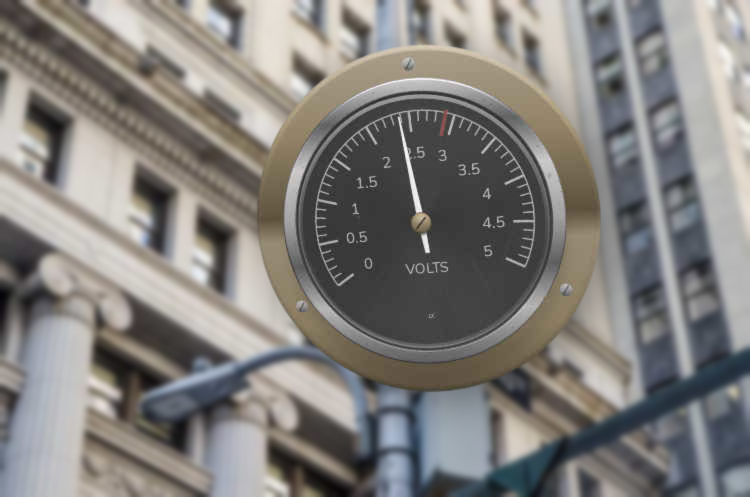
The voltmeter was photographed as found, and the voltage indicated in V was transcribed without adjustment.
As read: 2.4 V
